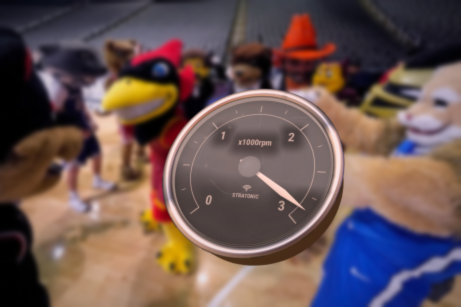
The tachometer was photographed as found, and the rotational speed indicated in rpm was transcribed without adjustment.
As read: 2875 rpm
